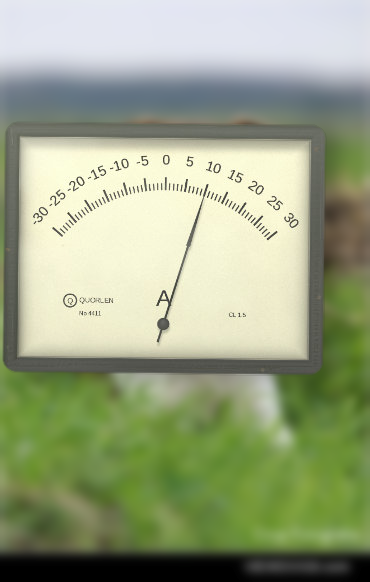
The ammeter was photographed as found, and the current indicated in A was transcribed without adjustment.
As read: 10 A
